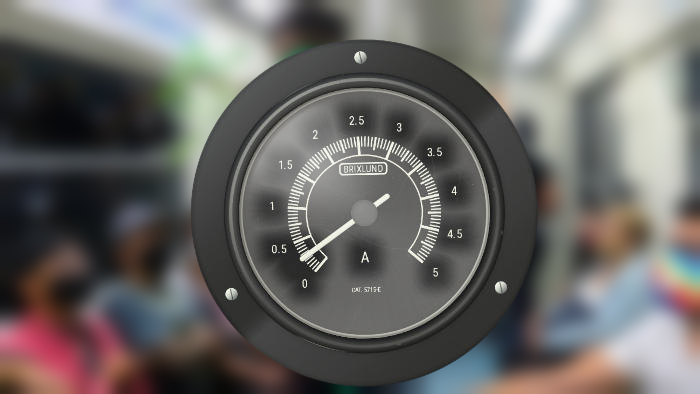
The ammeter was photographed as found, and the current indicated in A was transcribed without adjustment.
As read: 0.25 A
